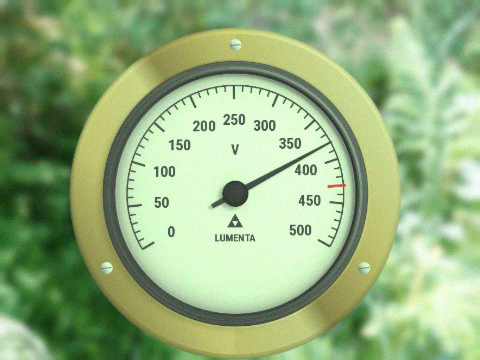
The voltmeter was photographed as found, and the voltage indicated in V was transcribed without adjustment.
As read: 380 V
